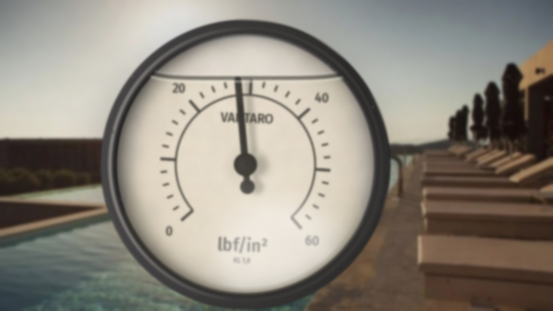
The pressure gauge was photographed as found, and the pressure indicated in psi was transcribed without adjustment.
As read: 28 psi
